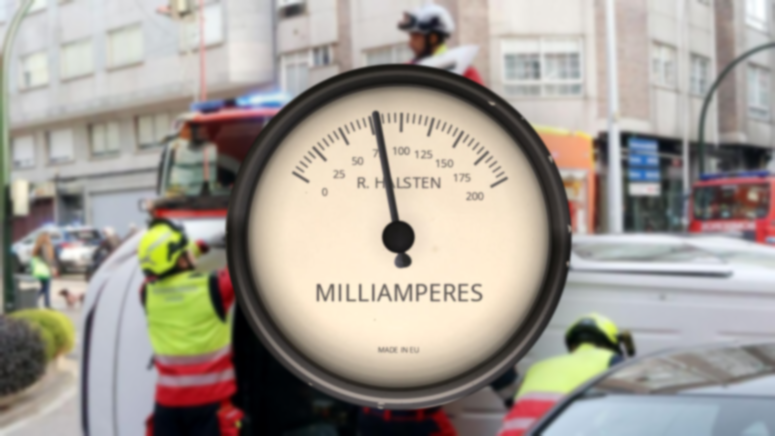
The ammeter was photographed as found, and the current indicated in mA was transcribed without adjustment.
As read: 80 mA
